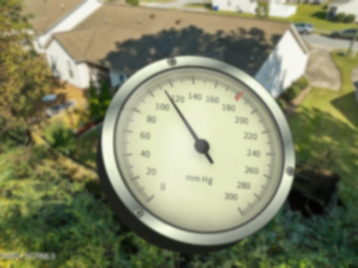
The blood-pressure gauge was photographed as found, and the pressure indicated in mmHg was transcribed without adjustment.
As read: 110 mmHg
